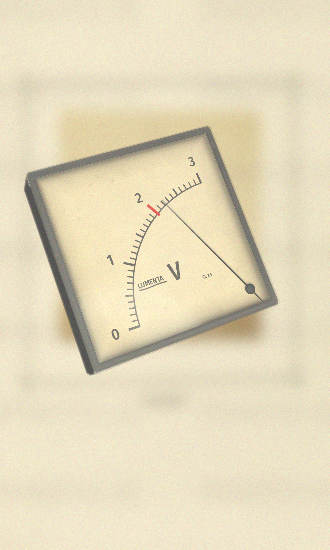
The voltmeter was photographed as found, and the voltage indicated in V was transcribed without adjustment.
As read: 2.2 V
